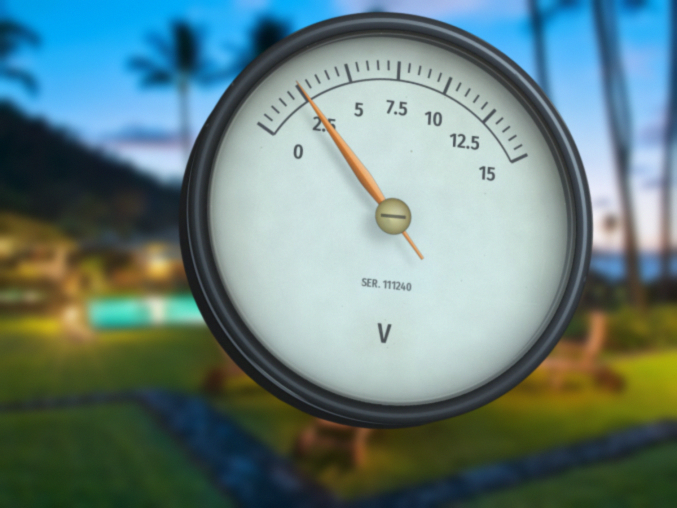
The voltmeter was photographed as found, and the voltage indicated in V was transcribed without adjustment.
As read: 2.5 V
